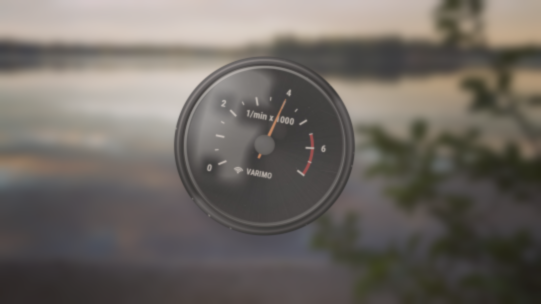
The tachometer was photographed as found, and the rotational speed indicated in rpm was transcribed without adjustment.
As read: 4000 rpm
